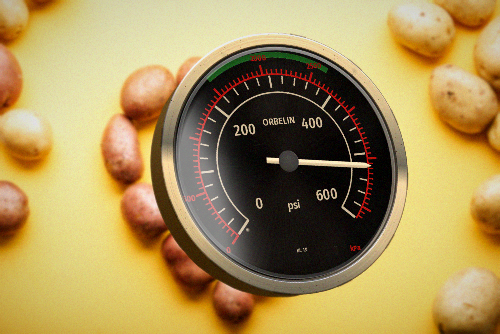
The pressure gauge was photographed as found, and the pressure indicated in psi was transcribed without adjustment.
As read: 520 psi
